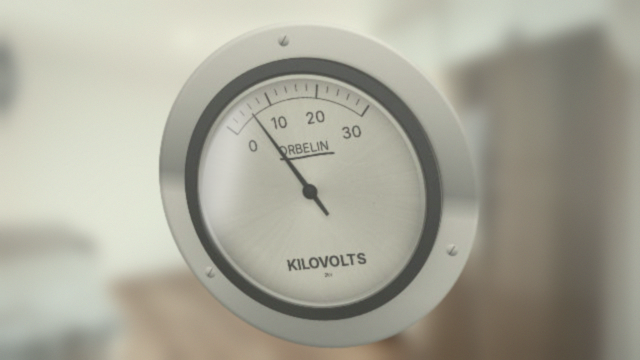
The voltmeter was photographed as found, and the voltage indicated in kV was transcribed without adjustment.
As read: 6 kV
